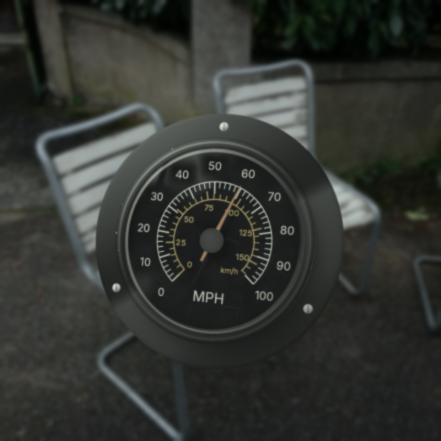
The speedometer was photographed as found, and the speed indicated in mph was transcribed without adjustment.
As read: 60 mph
